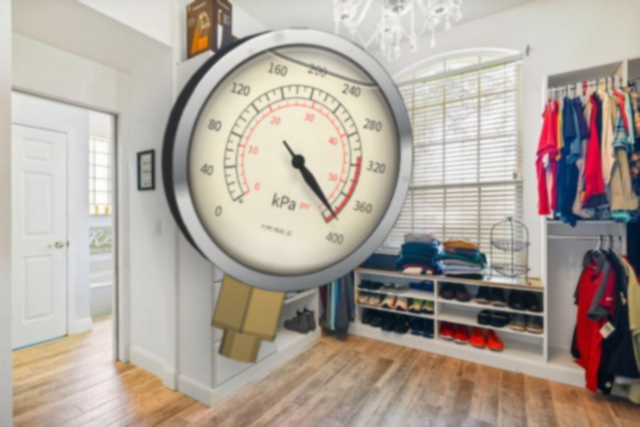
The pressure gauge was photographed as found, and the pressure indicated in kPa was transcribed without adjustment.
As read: 390 kPa
